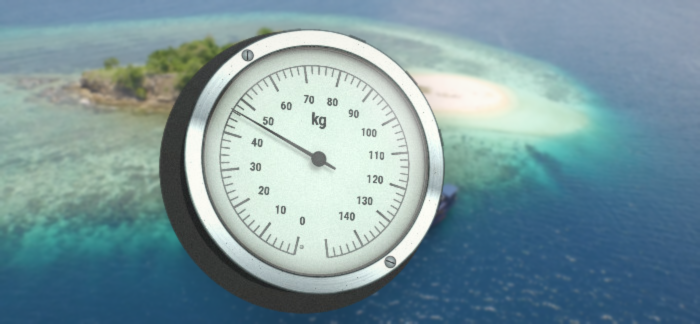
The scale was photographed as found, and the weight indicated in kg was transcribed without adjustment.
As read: 46 kg
